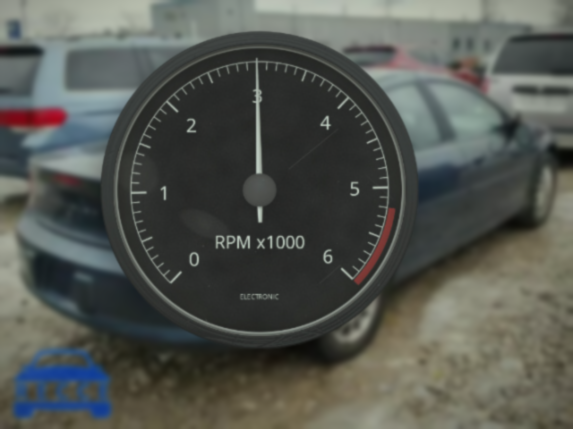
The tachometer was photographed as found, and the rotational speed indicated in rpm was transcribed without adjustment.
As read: 3000 rpm
